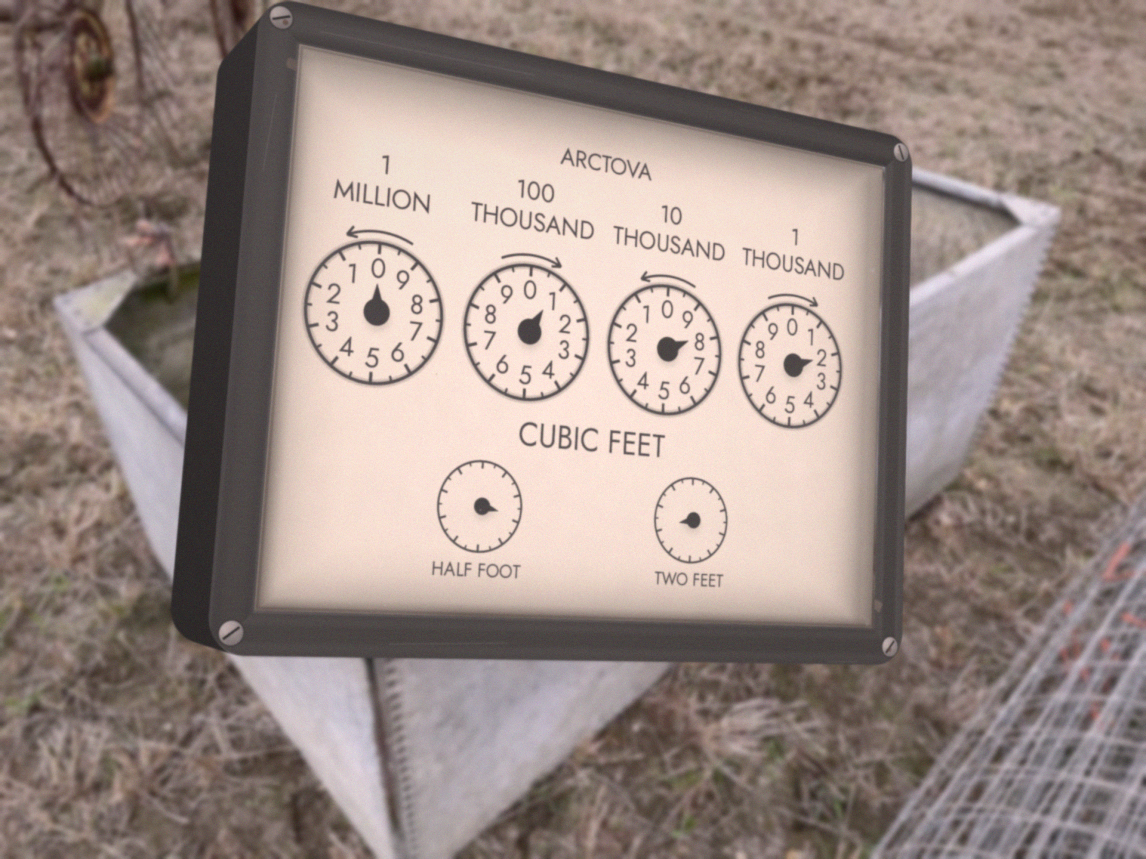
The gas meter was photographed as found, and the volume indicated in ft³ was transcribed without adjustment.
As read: 8200 ft³
